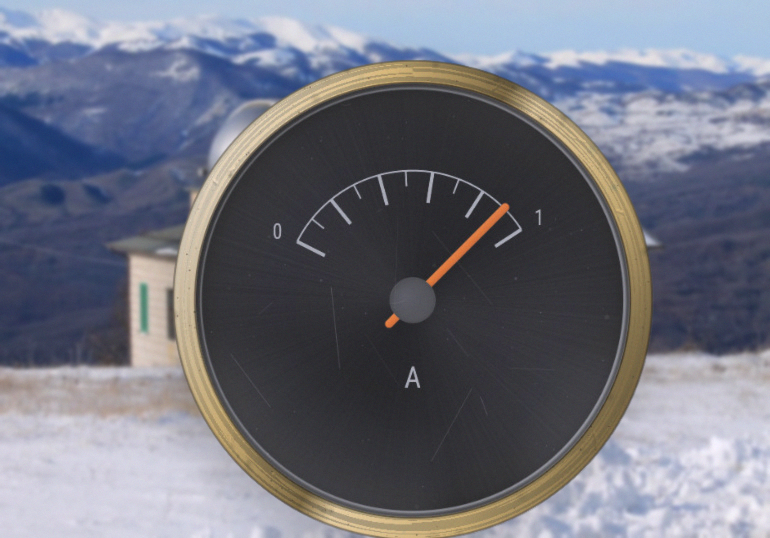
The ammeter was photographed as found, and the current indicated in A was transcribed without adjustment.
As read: 0.9 A
